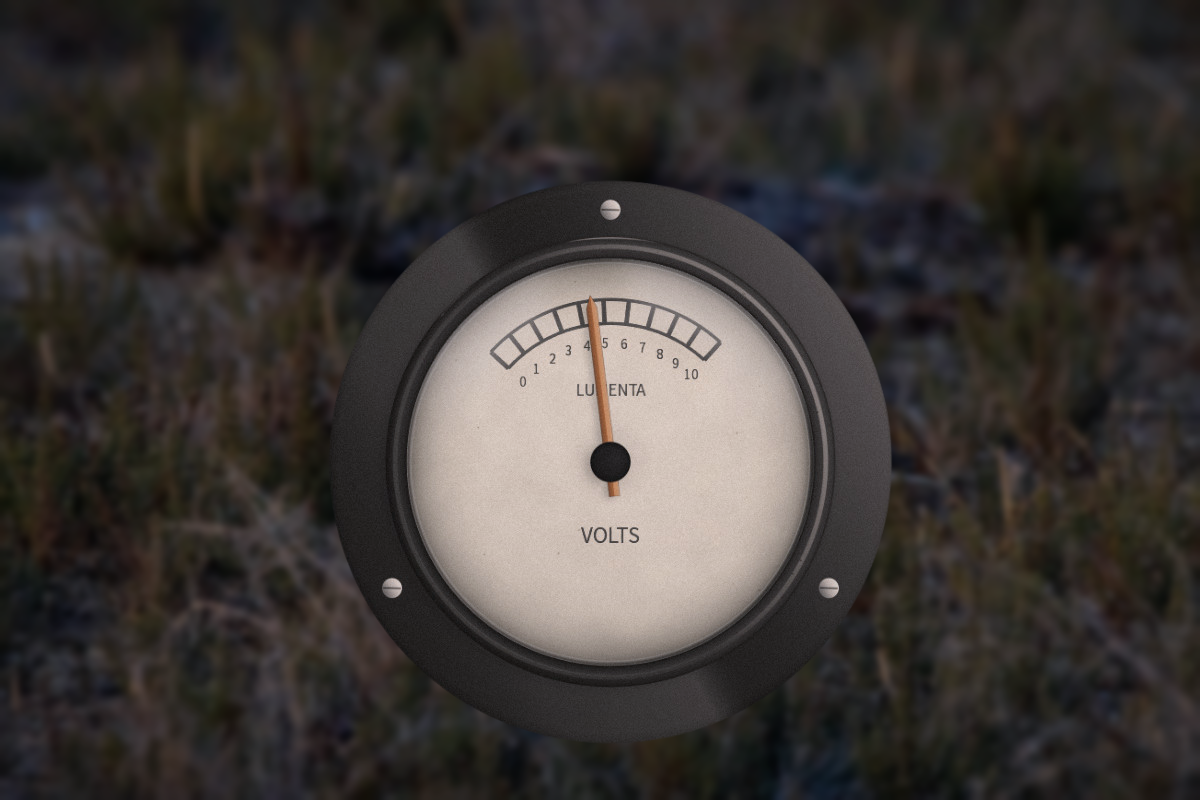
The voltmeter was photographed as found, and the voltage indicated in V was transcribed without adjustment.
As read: 4.5 V
